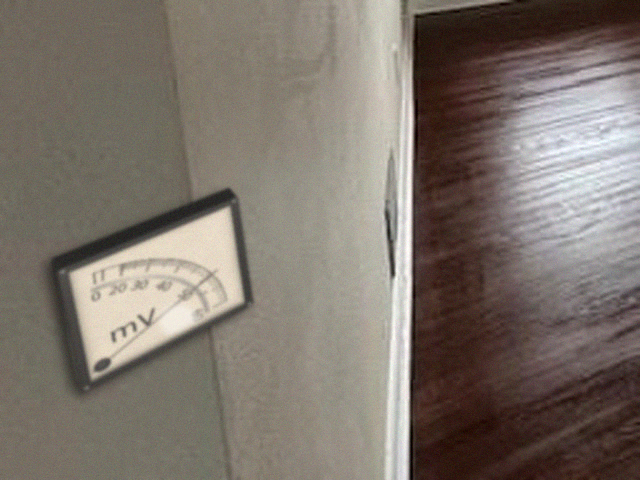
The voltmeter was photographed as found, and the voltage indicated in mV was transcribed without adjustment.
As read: 50 mV
